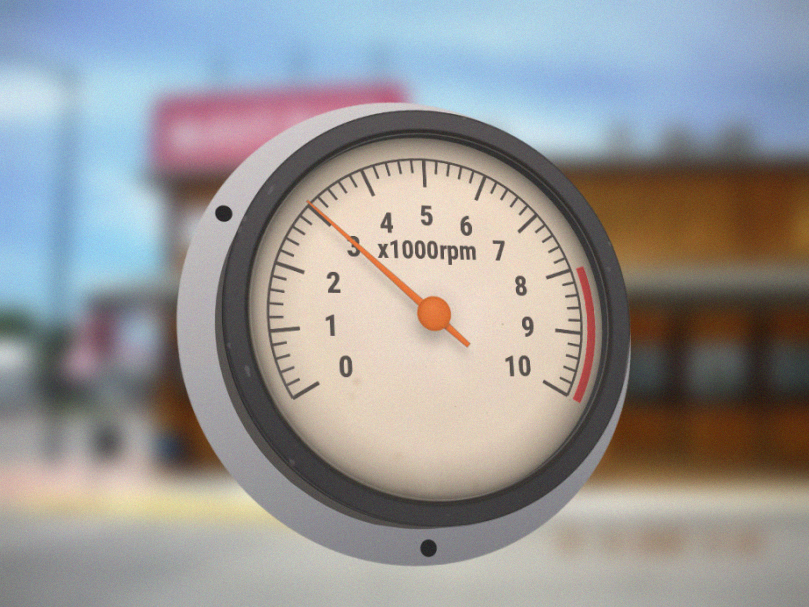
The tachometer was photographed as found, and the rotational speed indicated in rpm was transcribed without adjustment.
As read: 3000 rpm
